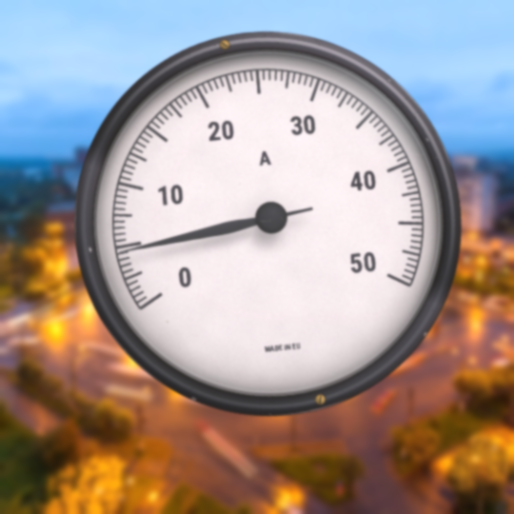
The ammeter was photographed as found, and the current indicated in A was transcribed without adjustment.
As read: 4.5 A
